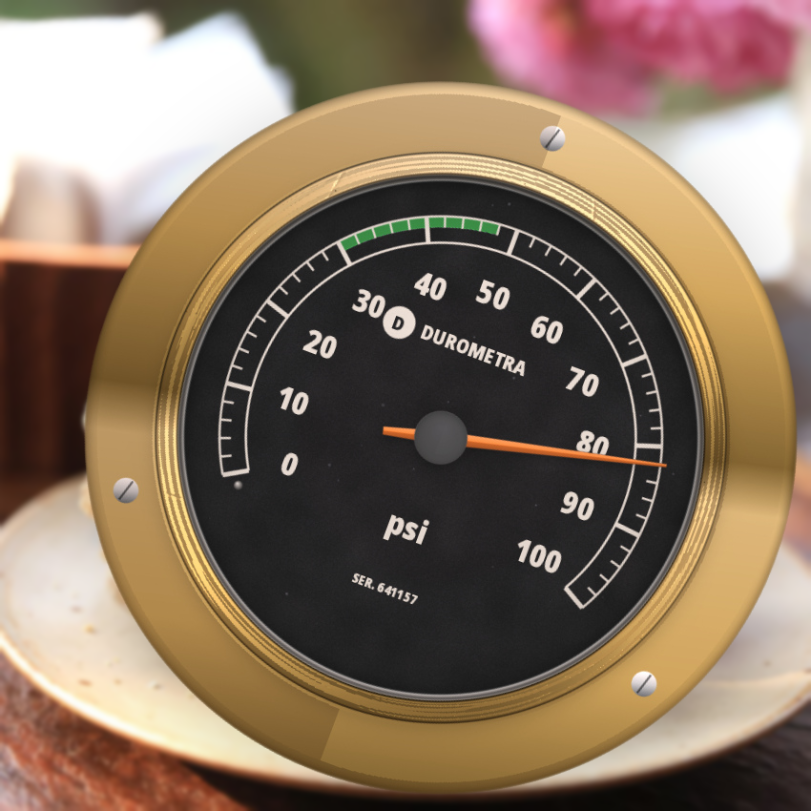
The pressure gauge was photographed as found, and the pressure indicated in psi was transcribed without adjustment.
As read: 82 psi
